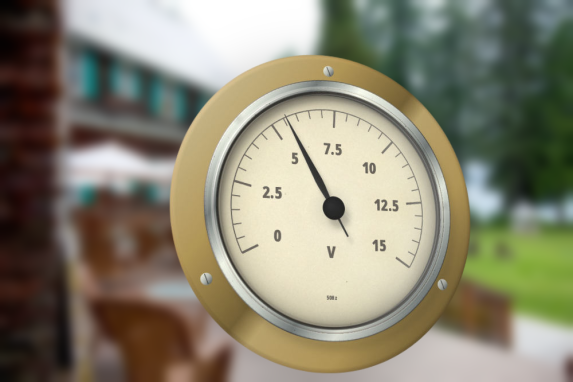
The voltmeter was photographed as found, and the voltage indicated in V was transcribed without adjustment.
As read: 5.5 V
